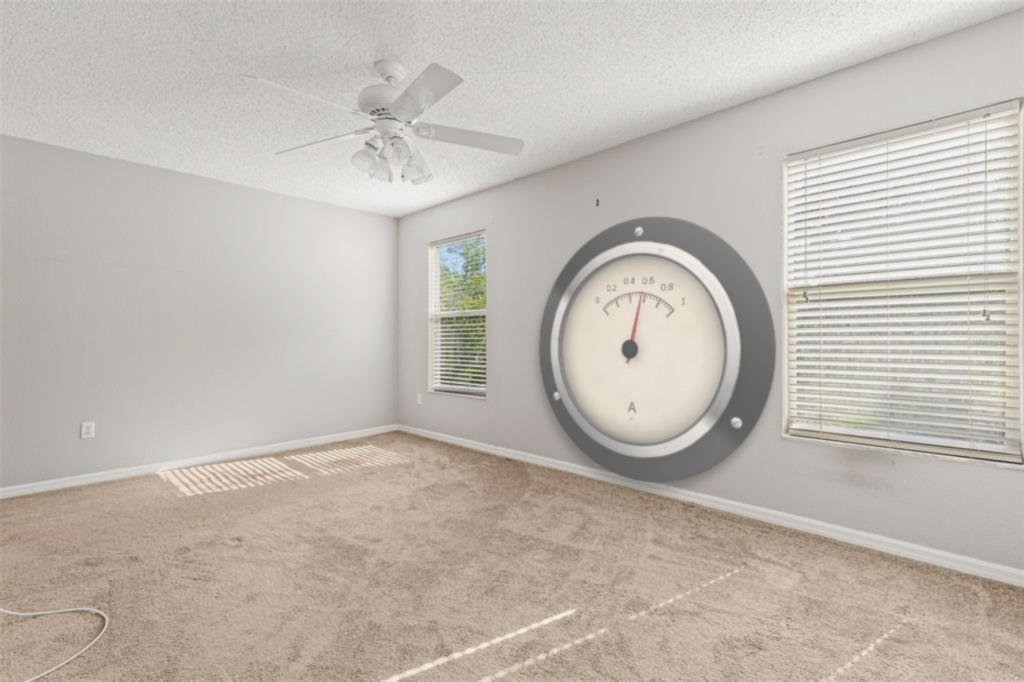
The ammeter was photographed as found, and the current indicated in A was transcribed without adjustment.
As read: 0.6 A
